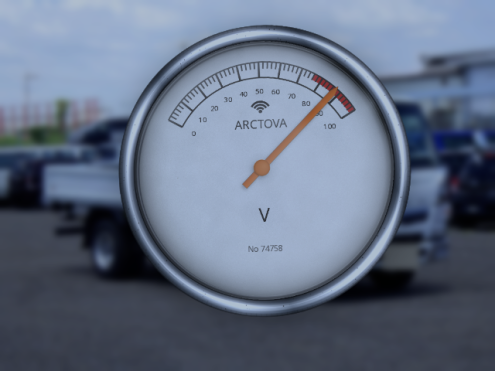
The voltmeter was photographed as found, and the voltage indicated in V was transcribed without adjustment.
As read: 88 V
